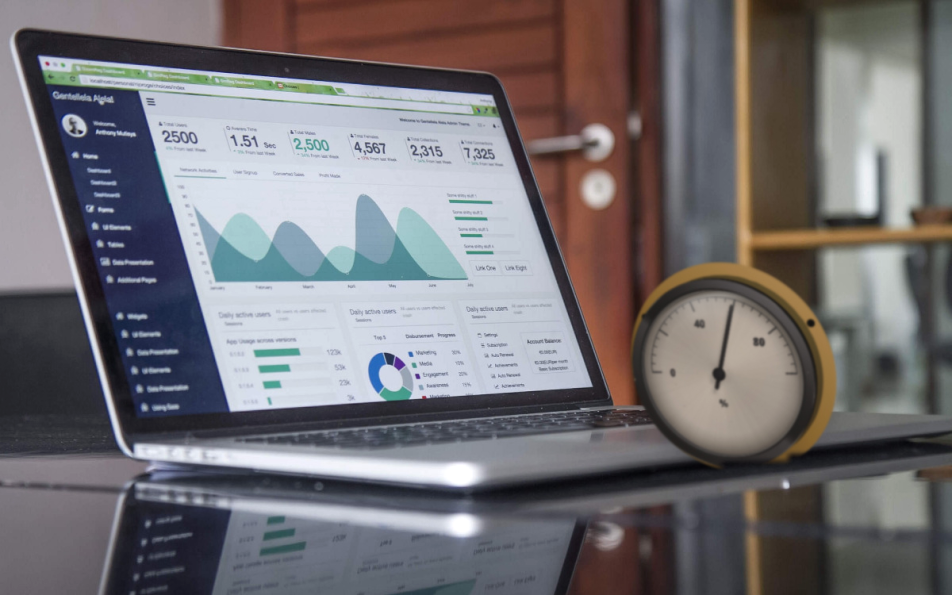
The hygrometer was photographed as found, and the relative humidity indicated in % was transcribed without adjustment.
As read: 60 %
